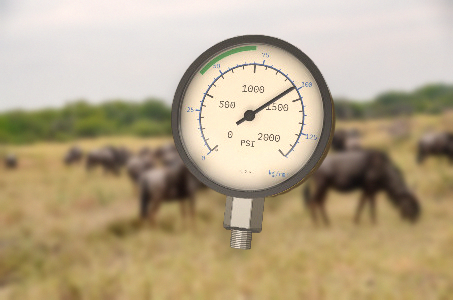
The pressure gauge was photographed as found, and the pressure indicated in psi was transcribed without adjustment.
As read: 1400 psi
